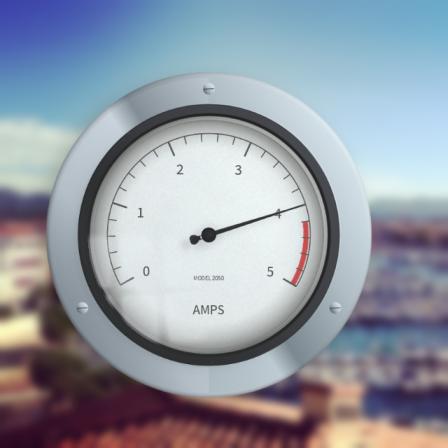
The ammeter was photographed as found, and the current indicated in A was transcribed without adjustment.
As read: 4 A
